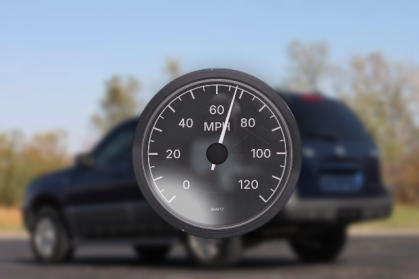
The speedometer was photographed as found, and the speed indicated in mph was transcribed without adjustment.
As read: 67.5 mph
